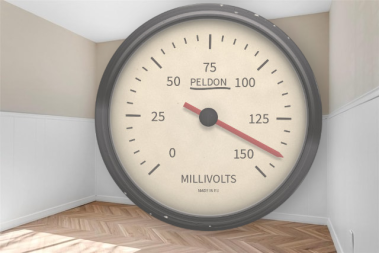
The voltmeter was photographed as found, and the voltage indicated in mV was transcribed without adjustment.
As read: 140 mV
